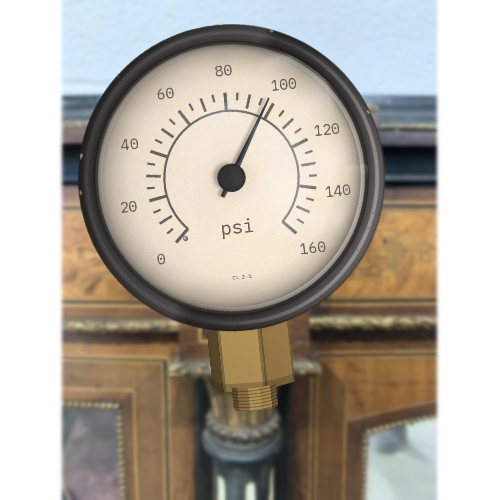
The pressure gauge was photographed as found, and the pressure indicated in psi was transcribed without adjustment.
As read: 97.5 psi
